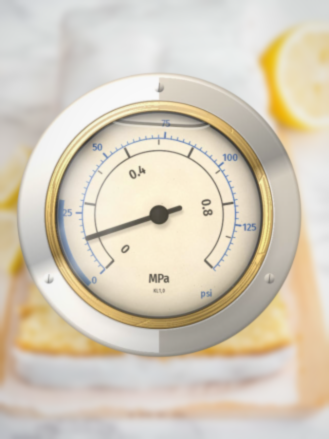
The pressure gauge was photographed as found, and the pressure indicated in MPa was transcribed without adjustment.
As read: 0.1 MPa
